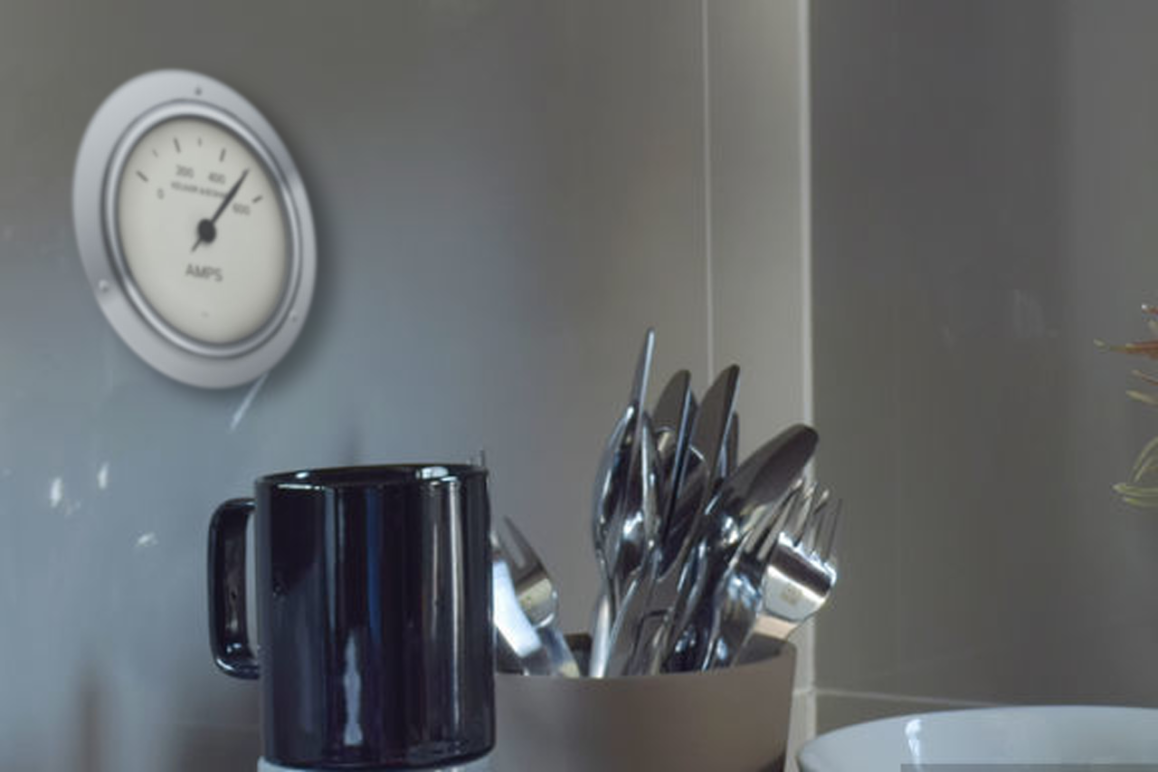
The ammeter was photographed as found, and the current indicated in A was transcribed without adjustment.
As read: 500 A
